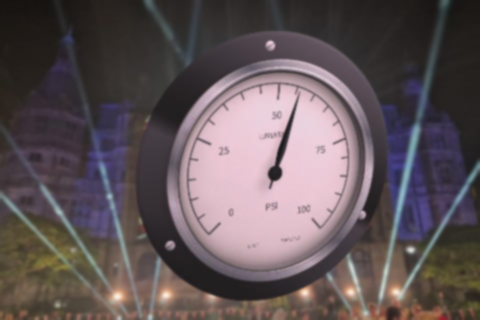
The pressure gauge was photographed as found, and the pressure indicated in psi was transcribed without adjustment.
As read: 55 psi
